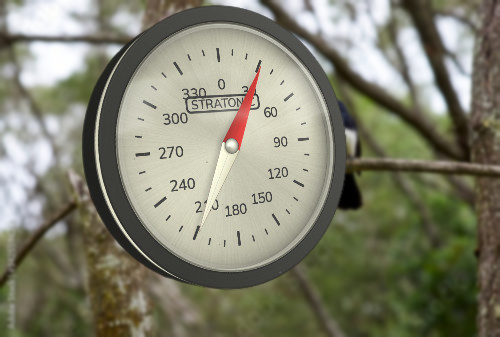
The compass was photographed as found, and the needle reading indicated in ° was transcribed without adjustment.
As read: 30 °
